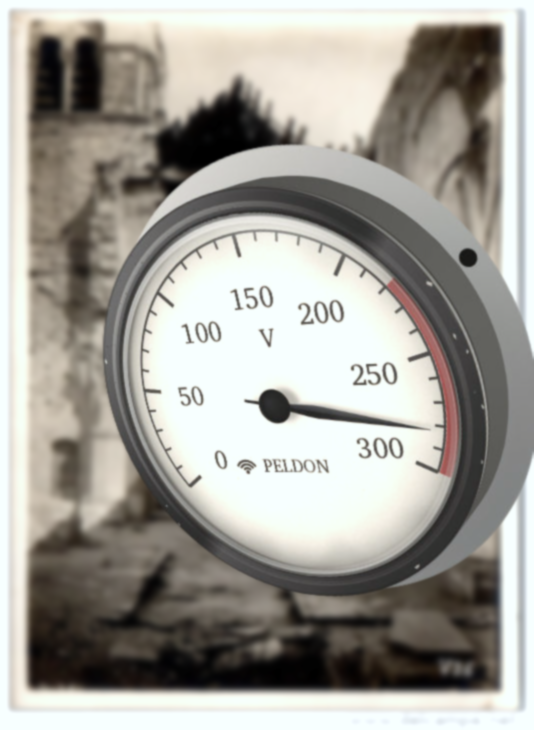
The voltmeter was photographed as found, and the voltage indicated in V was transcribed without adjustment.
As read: 280 V
